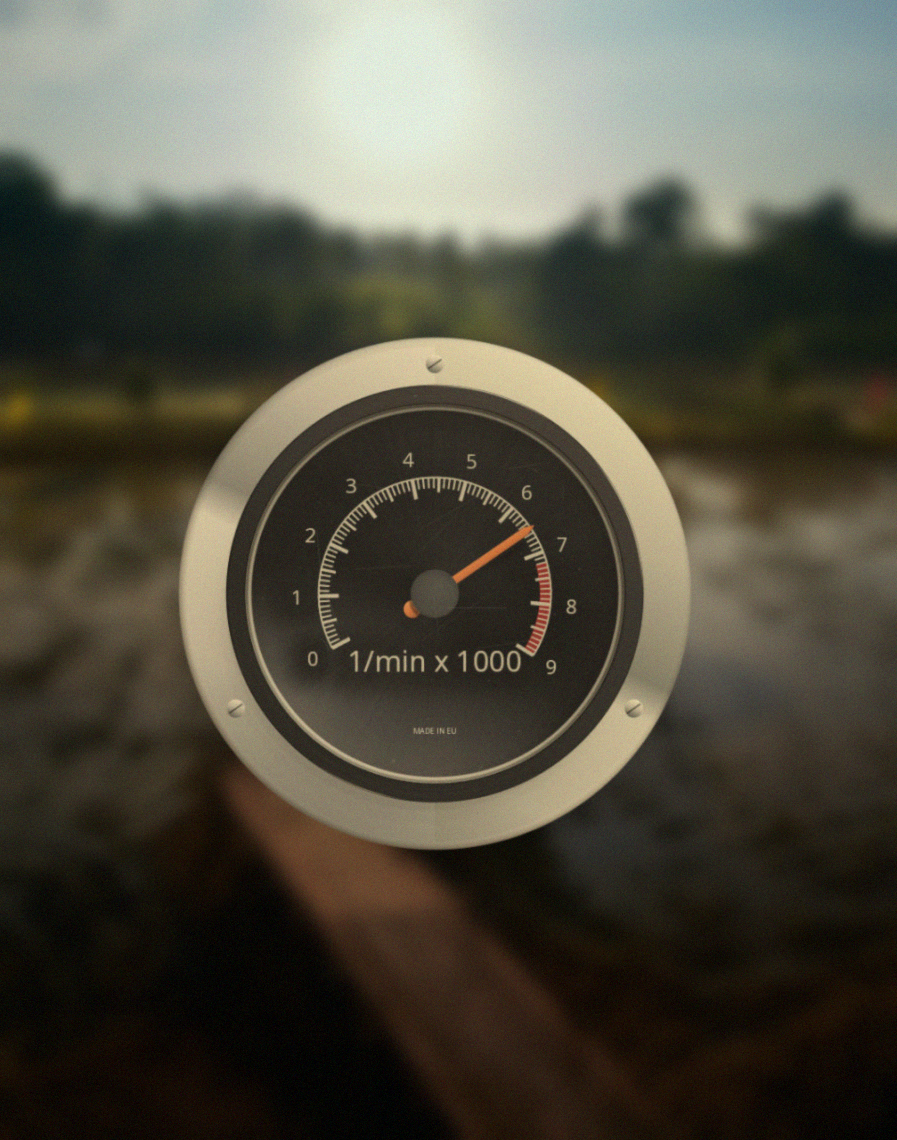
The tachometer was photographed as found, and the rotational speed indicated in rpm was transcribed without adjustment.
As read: 6500 rpm
